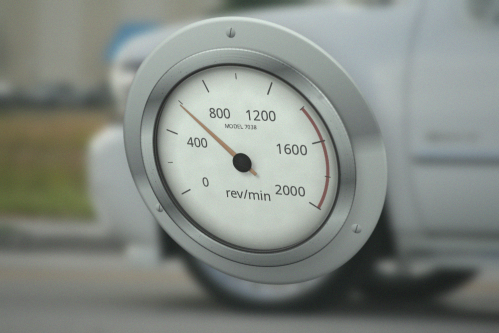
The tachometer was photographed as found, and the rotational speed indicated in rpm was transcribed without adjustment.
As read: 600 rpm
